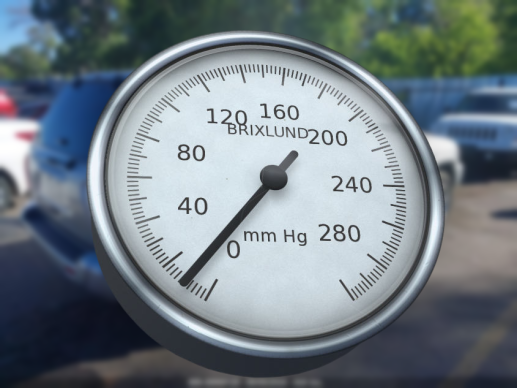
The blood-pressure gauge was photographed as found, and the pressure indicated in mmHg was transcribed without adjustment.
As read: 10 mmHg
